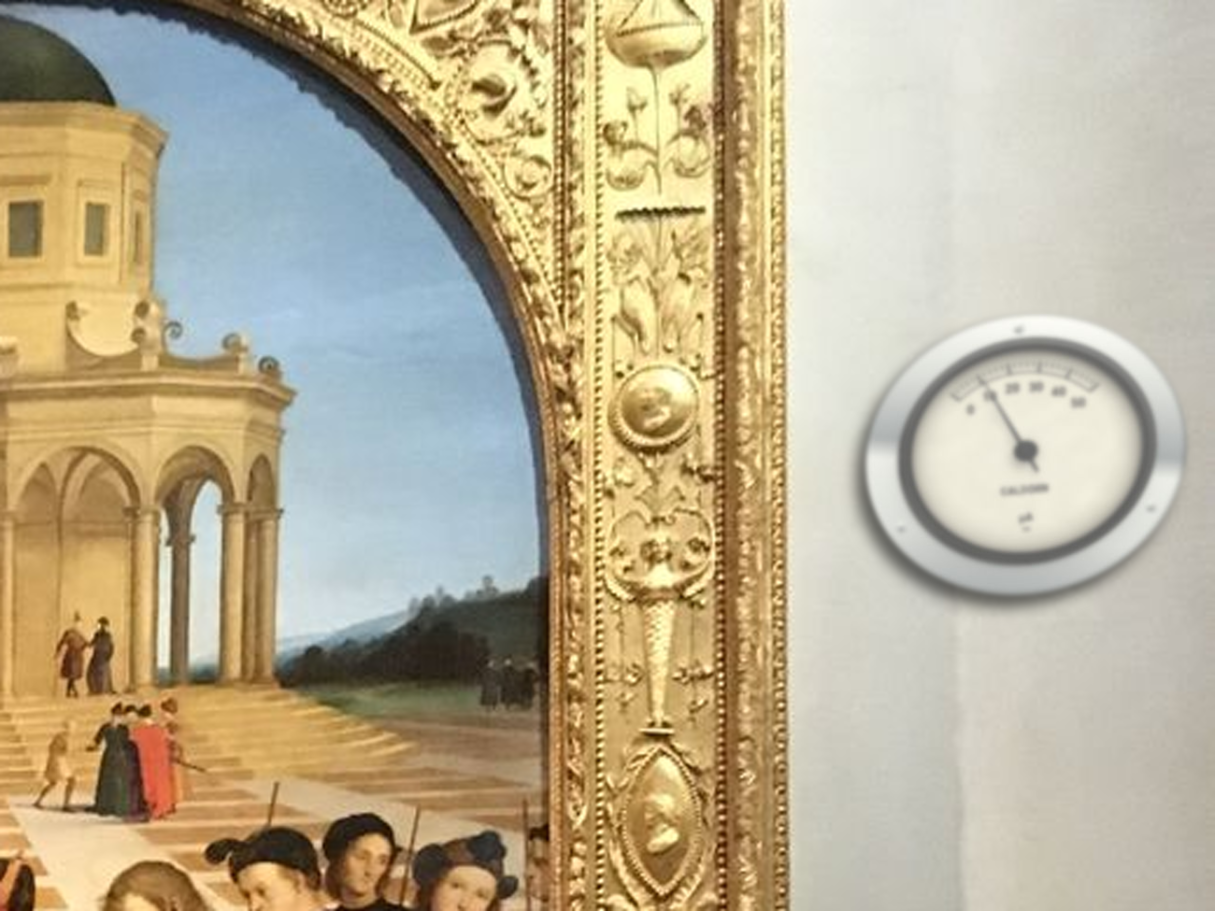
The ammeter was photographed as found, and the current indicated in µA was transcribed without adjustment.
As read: 10 µA
